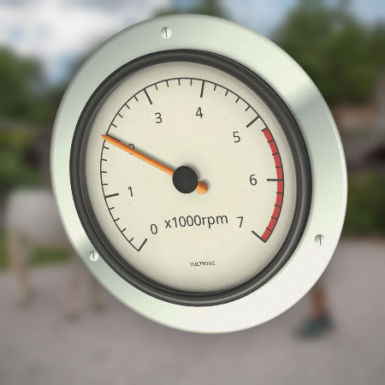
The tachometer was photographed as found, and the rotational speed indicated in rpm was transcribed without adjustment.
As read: 2000 rpm
